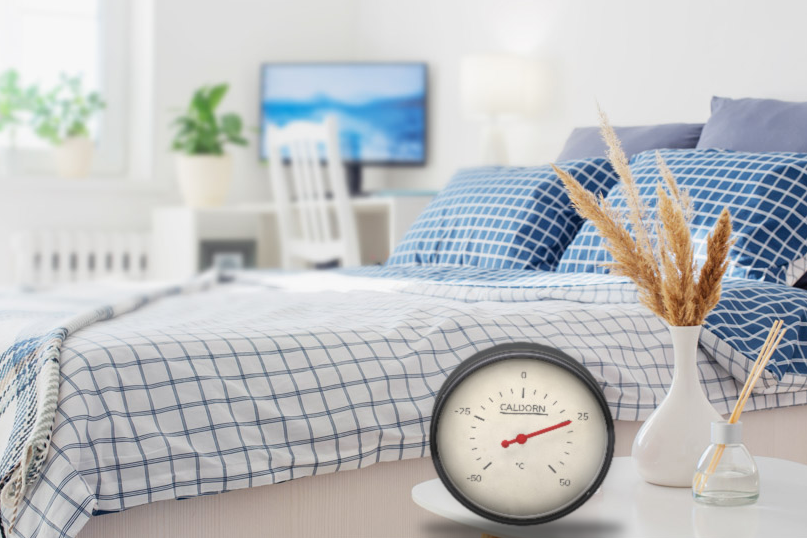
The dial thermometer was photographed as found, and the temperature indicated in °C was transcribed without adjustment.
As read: 25 °C
